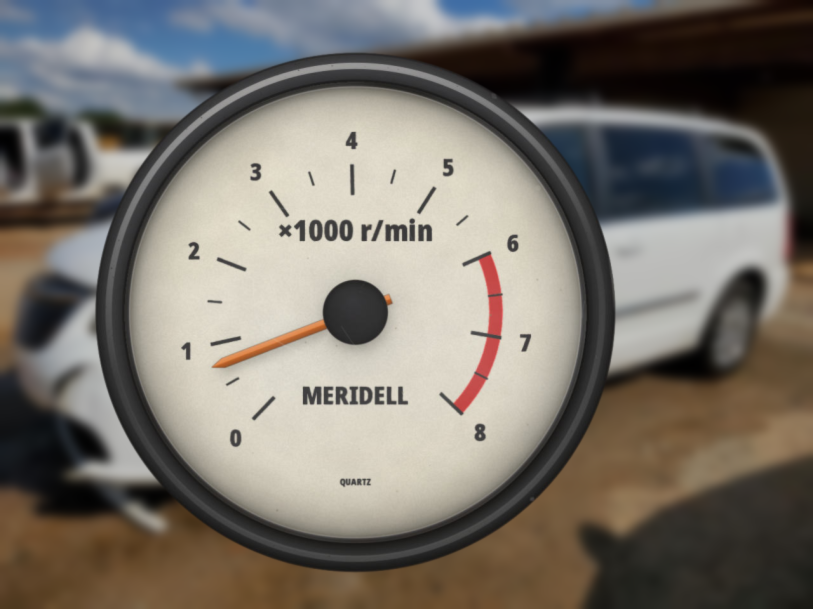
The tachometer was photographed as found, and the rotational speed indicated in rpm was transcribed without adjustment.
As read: 750 rpm
